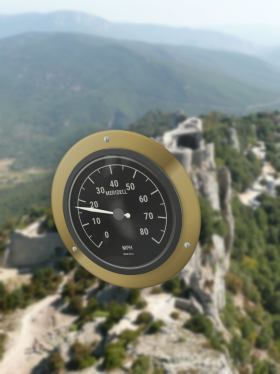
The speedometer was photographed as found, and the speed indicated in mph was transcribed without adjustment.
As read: 17.5 mph
